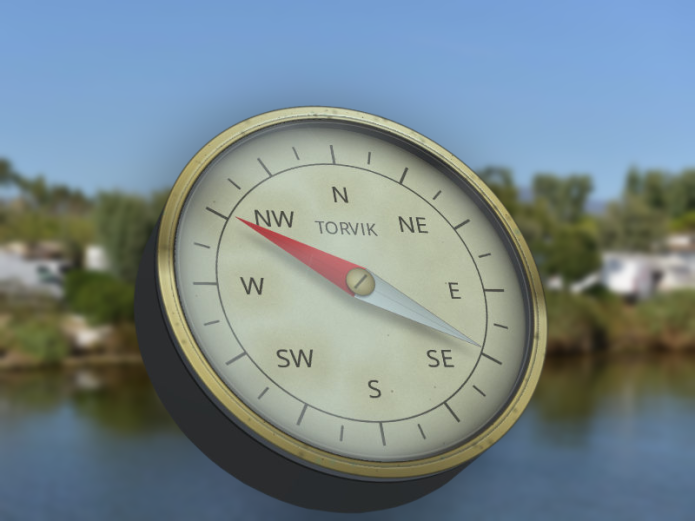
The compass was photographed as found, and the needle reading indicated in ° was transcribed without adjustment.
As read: 300 °
